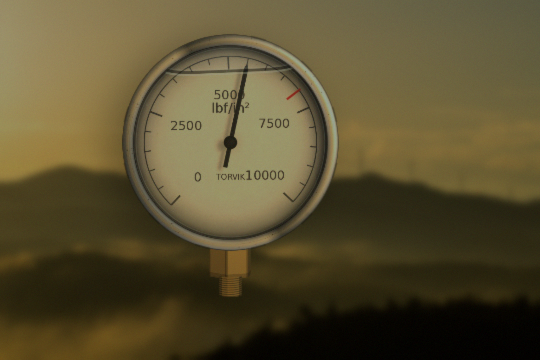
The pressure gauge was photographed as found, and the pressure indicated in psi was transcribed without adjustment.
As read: 5500 psi
